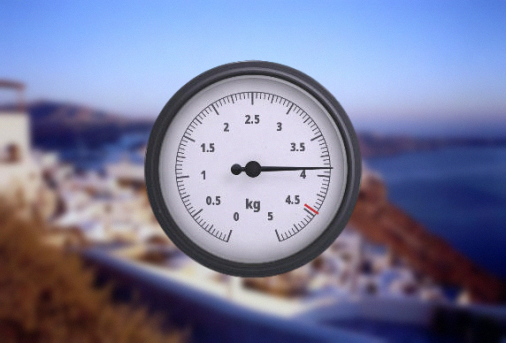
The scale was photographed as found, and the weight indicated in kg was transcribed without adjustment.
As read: 3.9 kg
